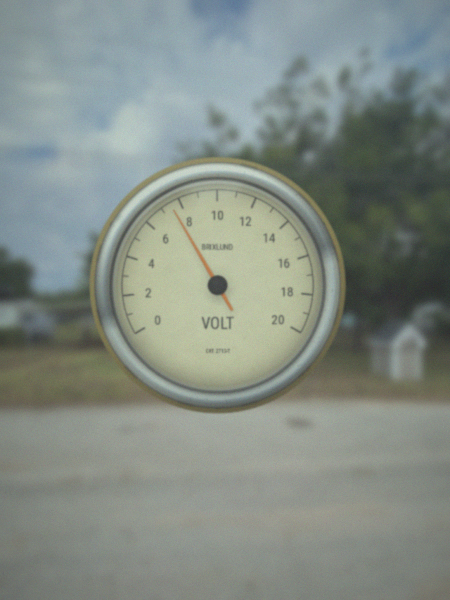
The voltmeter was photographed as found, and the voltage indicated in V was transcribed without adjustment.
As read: 7.5 V
